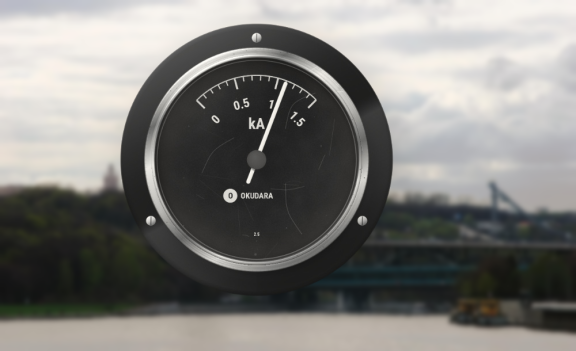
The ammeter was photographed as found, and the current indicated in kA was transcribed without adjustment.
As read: 1.1 kA
